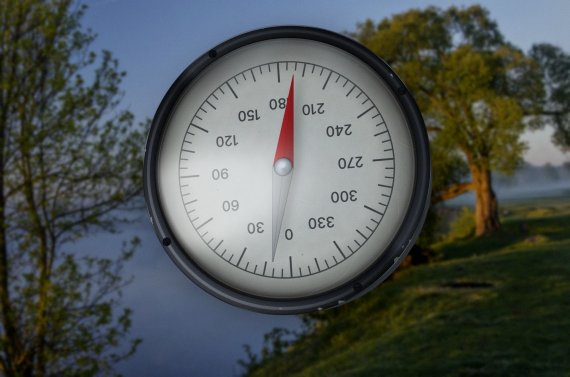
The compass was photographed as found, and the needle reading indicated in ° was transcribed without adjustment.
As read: 190 °
